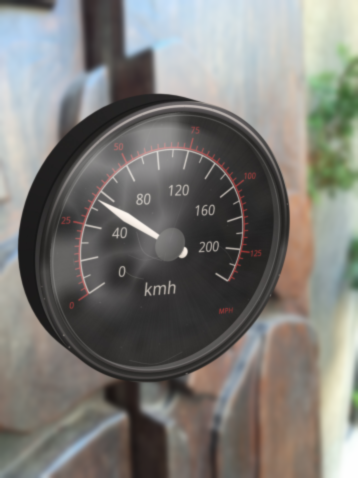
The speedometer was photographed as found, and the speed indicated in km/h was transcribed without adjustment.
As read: 55 km/h
